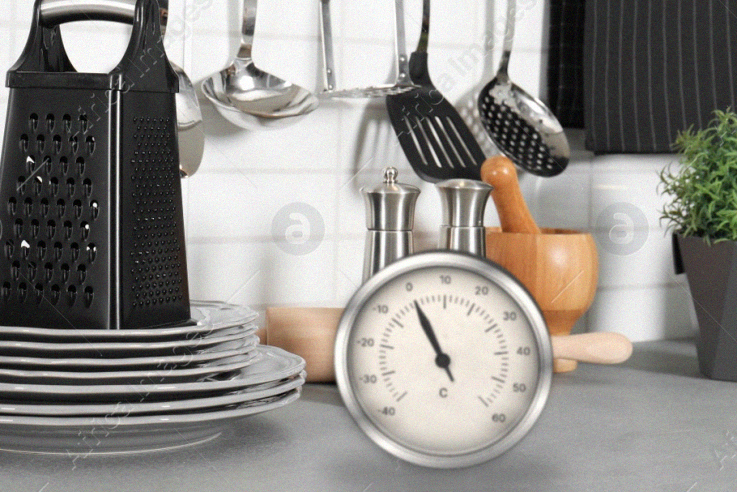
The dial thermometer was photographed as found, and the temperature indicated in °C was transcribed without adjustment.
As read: 0 °C
